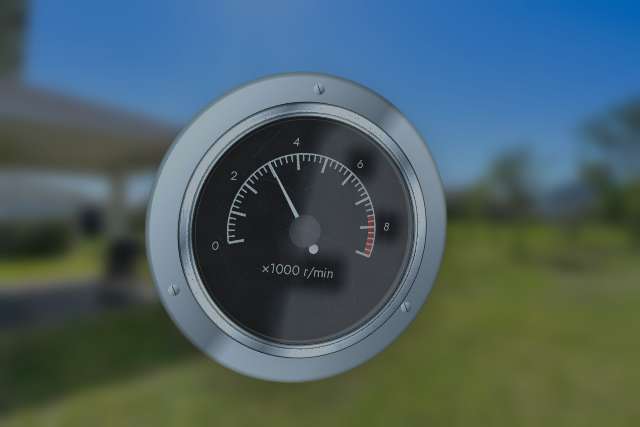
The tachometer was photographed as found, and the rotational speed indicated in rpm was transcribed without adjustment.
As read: 3000 rpm
